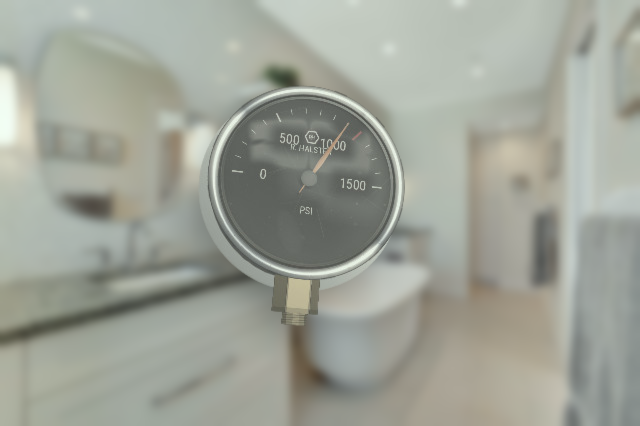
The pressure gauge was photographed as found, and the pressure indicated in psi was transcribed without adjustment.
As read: 1000 psi
